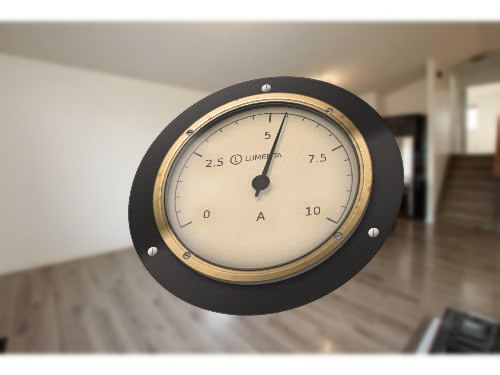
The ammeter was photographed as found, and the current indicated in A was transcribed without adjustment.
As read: 5.5 A
